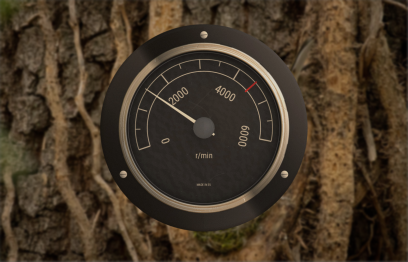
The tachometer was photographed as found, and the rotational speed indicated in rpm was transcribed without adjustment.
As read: 1500 rpm
